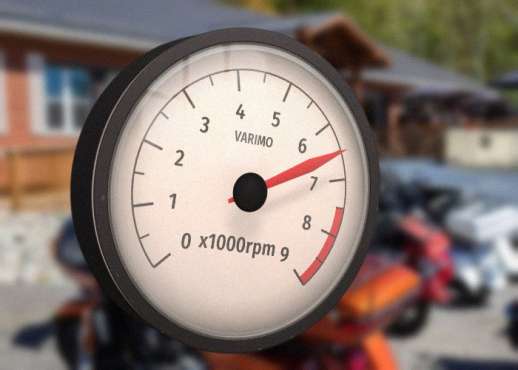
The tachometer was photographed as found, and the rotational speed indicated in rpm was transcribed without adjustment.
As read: 6500 rpm
